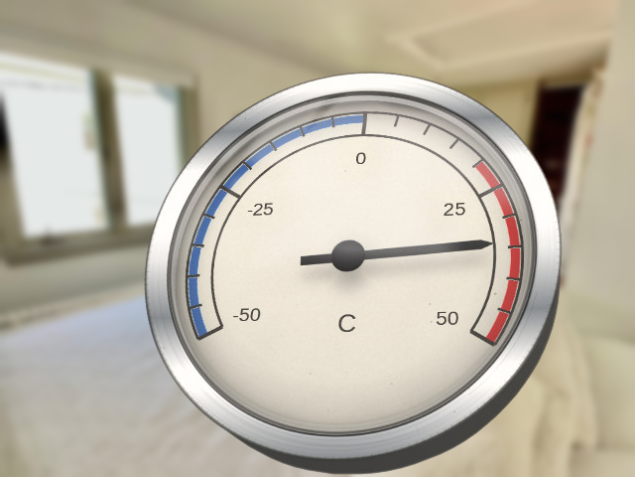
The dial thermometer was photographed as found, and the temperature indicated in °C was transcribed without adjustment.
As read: 35 °C
